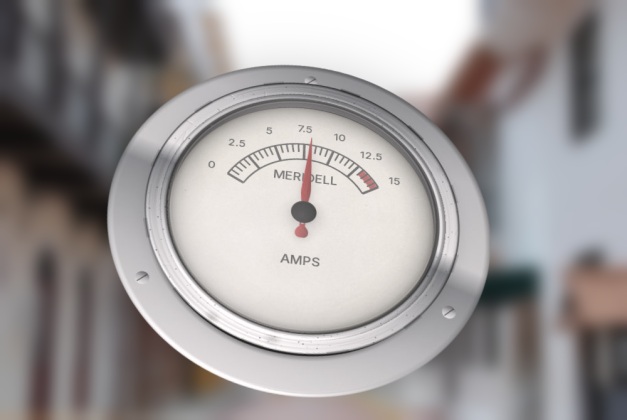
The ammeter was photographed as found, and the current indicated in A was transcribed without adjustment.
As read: 8 A
